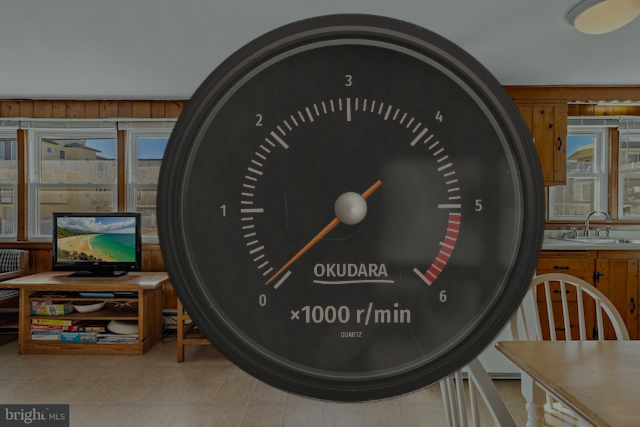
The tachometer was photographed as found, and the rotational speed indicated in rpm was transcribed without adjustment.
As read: 100 rpm
